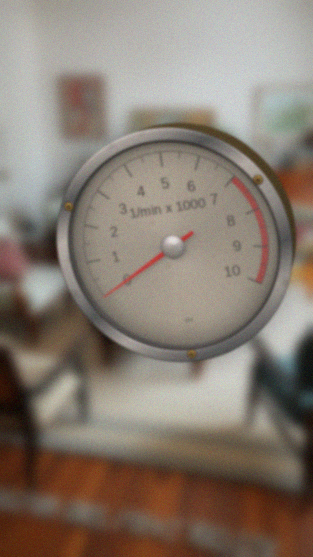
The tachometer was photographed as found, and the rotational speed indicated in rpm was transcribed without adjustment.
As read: 0 rpm
